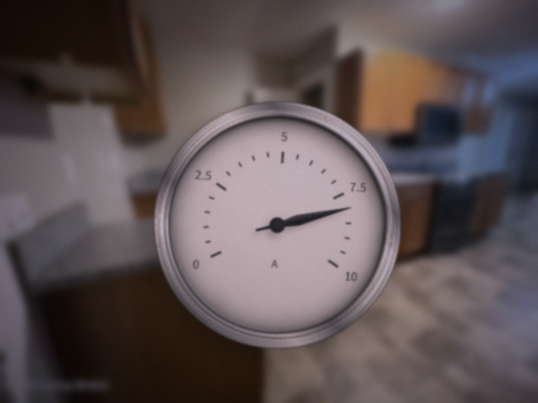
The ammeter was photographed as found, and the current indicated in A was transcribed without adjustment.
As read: 8 A
